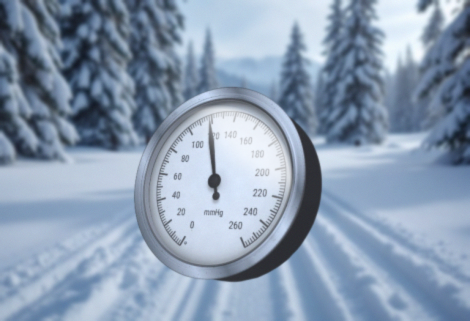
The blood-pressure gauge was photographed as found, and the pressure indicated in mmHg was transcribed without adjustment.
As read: 120 mmHg
